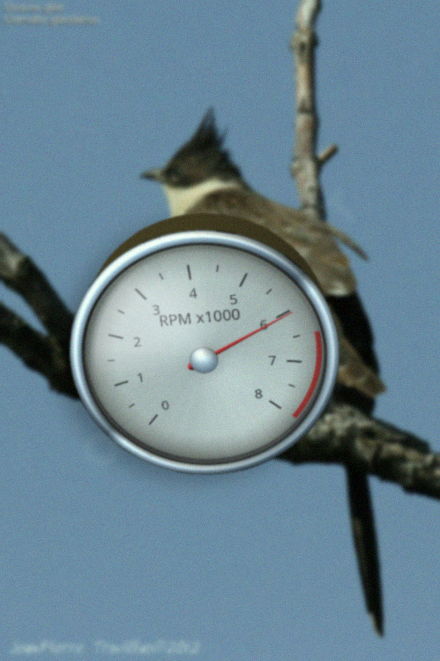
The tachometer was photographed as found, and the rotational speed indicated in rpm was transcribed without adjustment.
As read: 6000 rpm
